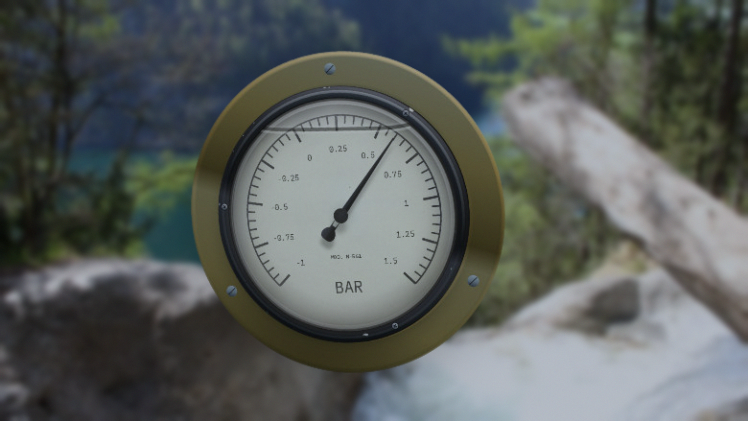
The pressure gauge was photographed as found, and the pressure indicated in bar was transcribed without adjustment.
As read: 0.6 bar
